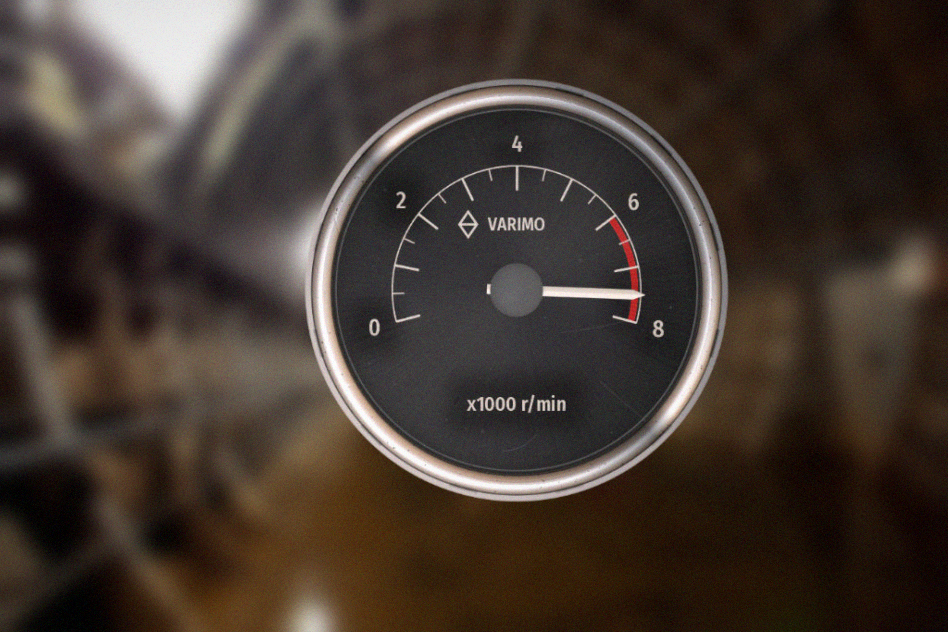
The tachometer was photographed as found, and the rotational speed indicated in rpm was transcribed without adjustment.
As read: 7500 rpm
